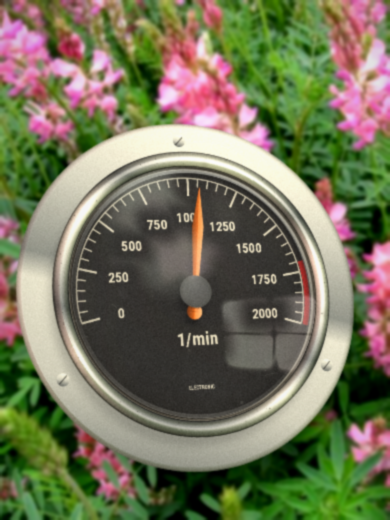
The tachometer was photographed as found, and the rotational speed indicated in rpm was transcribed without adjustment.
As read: 1050 rpm
